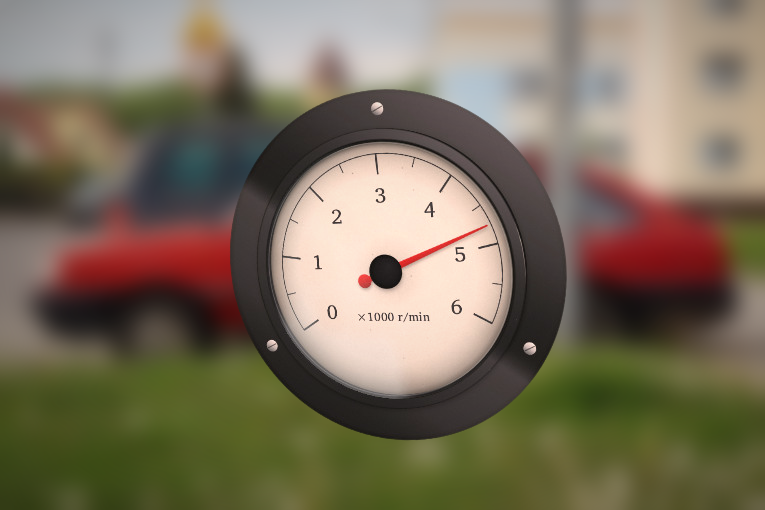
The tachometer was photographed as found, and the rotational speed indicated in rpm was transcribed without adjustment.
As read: 4750 rpm
